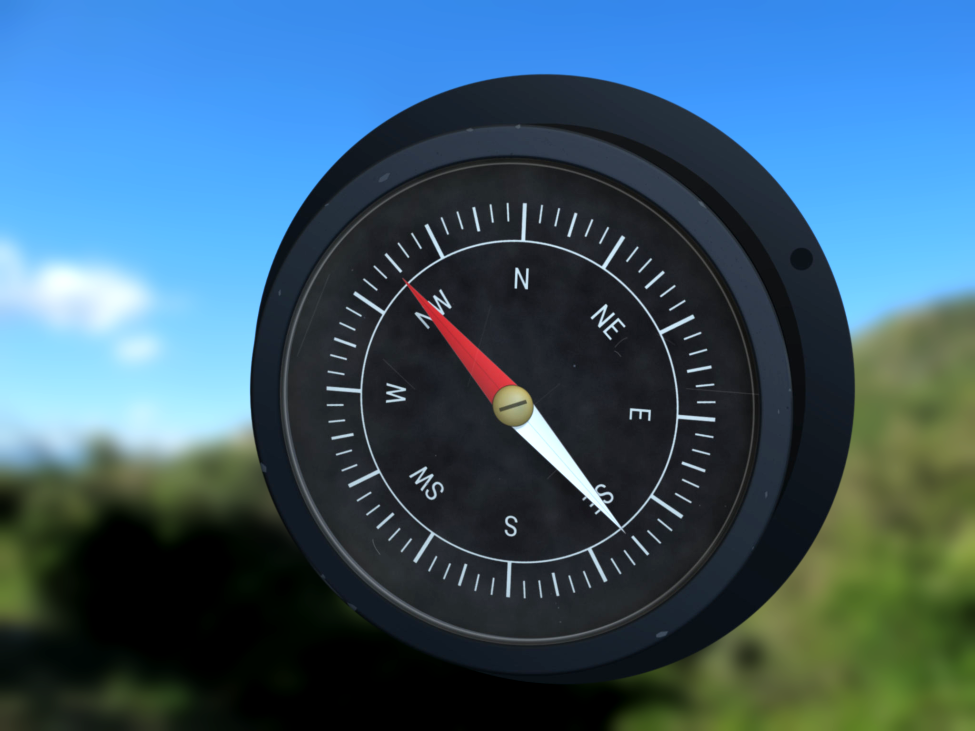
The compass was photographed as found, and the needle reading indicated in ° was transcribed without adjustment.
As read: 315 °
